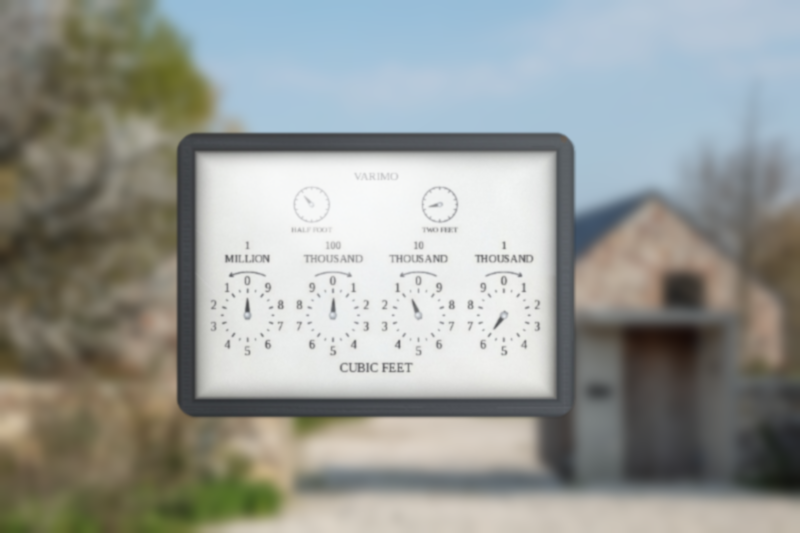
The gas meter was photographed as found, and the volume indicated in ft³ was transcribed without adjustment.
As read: 600 ft³
